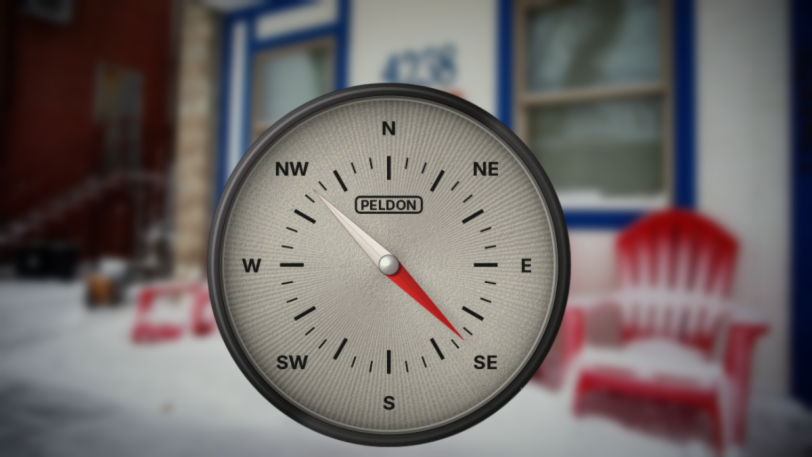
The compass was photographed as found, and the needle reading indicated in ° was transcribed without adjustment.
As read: 135 °
